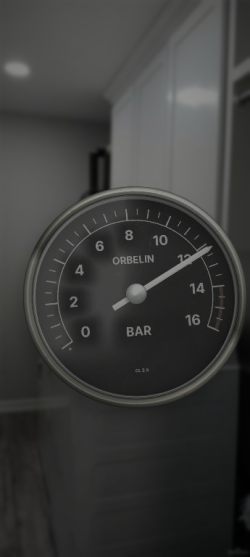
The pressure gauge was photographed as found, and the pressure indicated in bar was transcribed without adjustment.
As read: 12.25 bar
